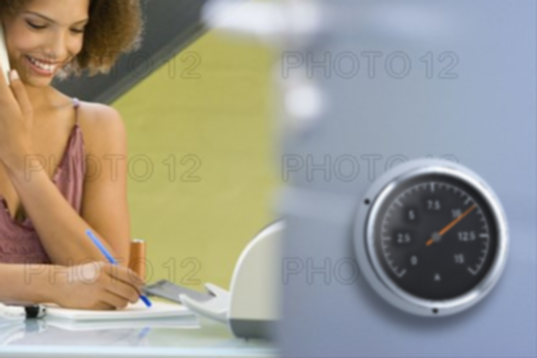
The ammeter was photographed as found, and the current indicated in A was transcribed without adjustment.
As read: 10.5 A
